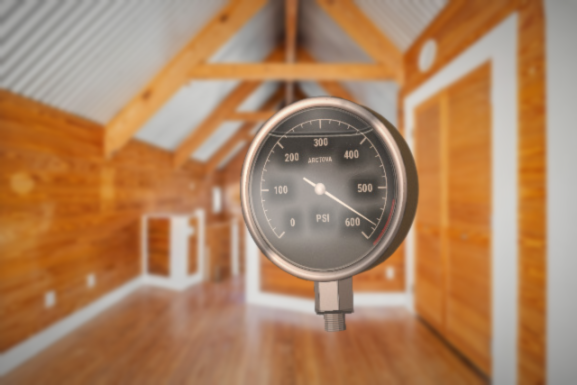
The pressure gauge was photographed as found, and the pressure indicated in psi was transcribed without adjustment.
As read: 570 psi
